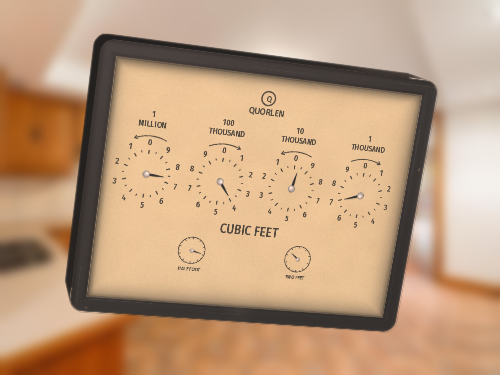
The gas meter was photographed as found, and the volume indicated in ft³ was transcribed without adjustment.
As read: 739700 ft³
